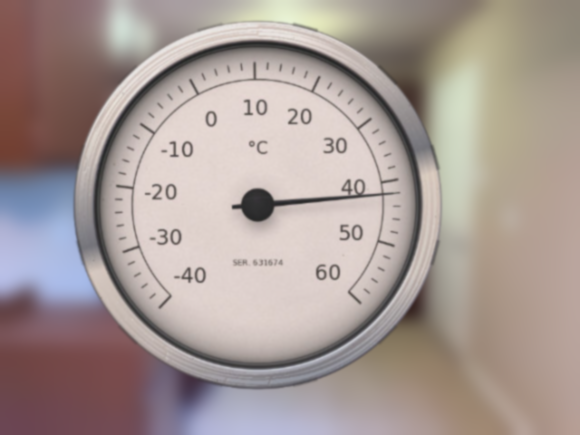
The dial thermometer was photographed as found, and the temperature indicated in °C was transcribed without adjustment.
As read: 42 °C
